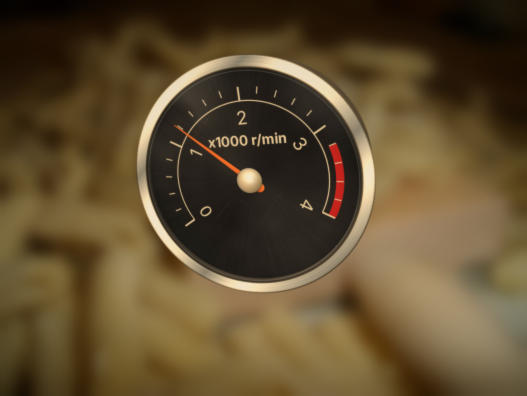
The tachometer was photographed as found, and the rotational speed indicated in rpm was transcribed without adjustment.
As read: 1200 rpm
